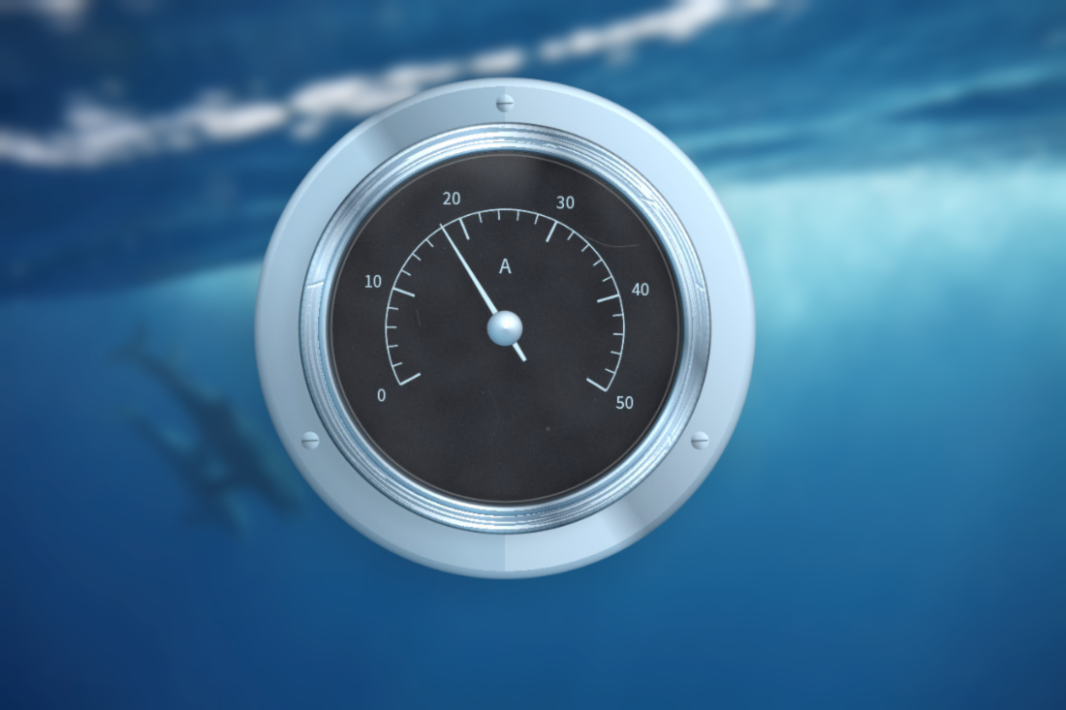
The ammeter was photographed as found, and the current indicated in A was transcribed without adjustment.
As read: 18 A
